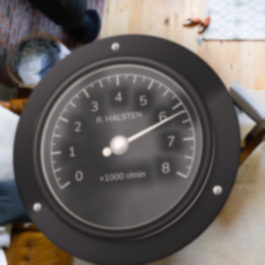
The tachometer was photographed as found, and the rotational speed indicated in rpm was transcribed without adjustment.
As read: 6250 rpm
